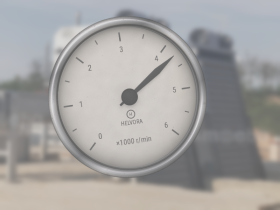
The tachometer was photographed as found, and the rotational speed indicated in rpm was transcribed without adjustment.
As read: 4250 rpm
